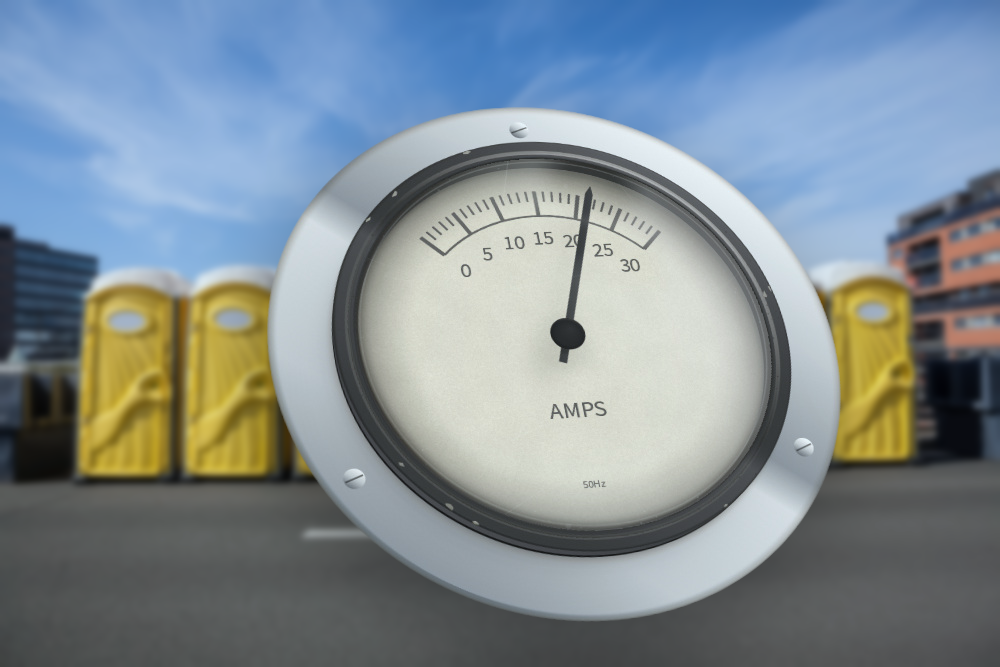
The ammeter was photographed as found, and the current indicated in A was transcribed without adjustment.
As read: 21 A
